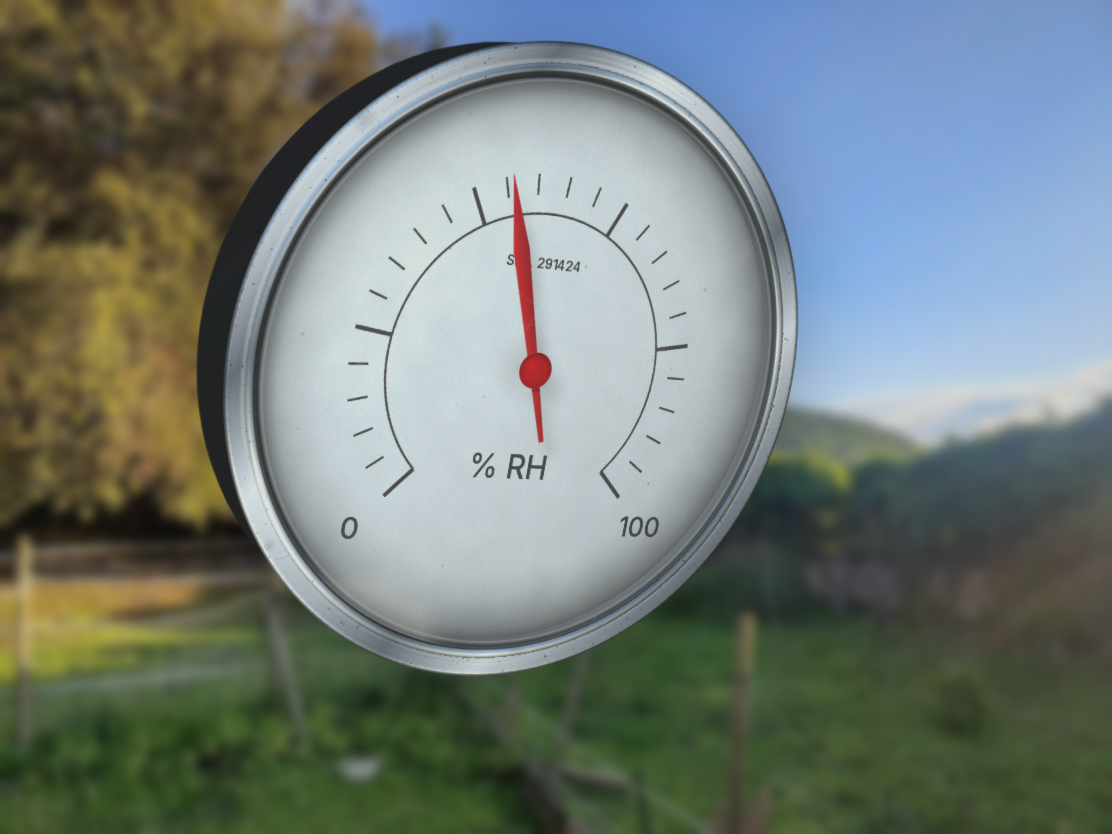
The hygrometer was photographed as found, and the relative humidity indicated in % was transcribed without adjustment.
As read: 44 %
